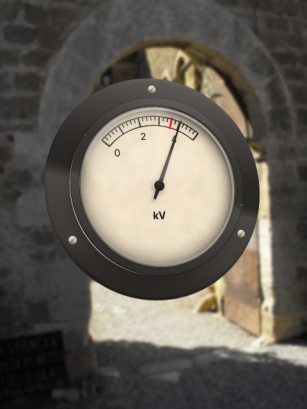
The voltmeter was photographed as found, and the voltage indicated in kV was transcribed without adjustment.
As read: 4 kV
